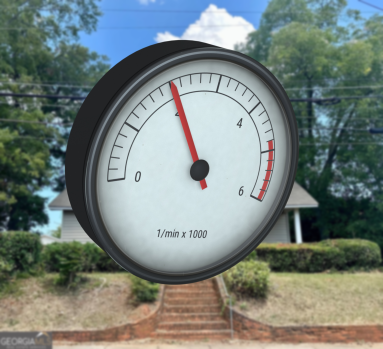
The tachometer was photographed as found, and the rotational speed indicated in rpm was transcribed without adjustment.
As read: 2000 rpm
